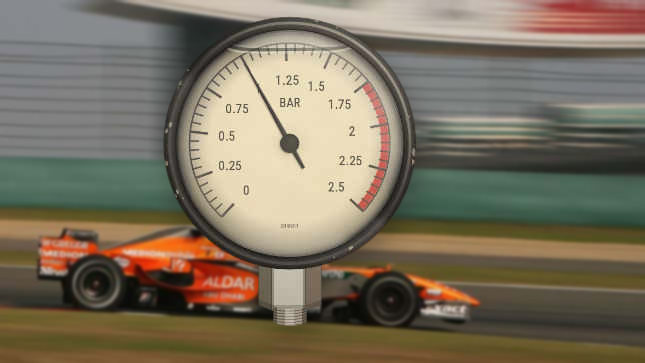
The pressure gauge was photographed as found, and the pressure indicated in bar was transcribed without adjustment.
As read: 1 bar
